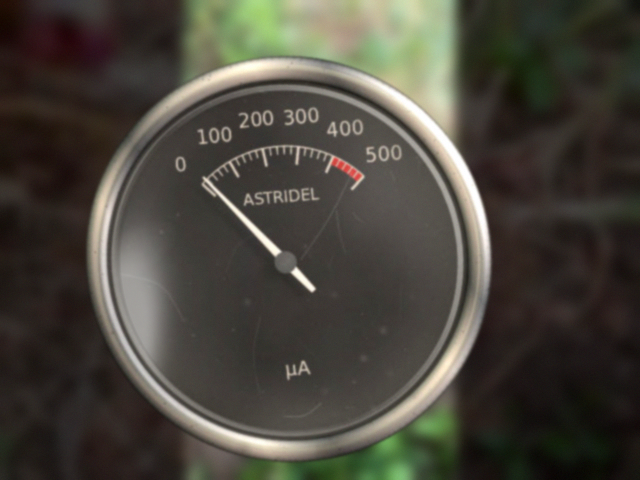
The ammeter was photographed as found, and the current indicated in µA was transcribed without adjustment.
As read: 20 µA
